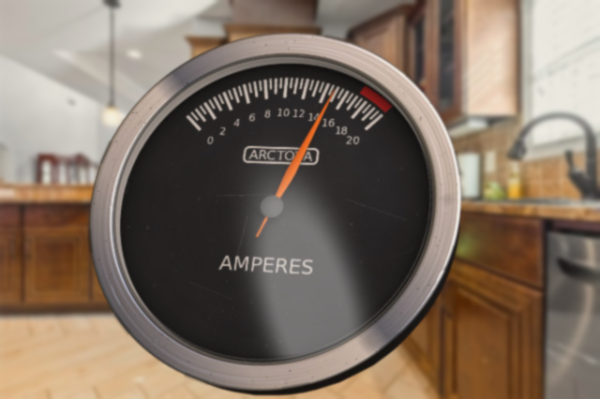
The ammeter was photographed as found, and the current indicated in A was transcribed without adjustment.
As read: 15 A
